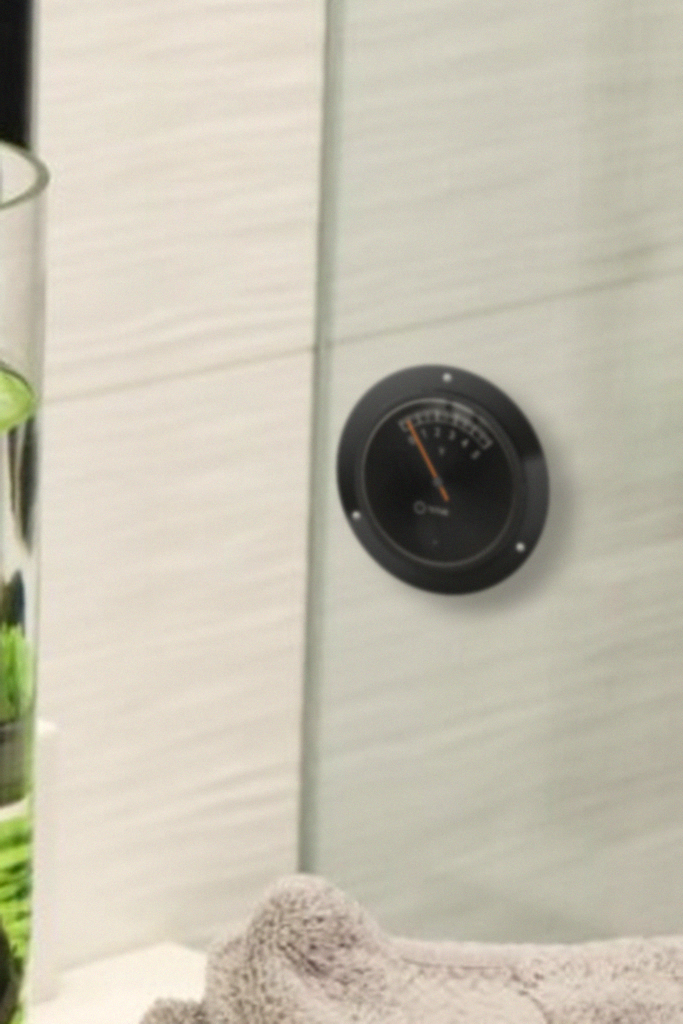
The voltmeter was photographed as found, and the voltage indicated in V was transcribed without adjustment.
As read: 0.5 V
